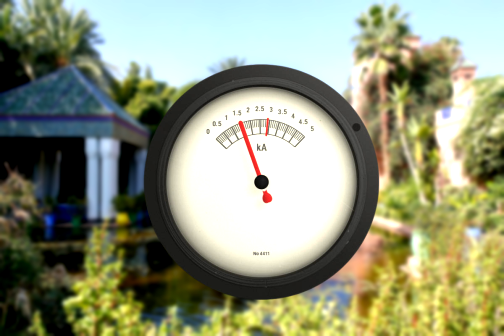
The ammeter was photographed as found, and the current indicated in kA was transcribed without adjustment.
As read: 1.5 kA
